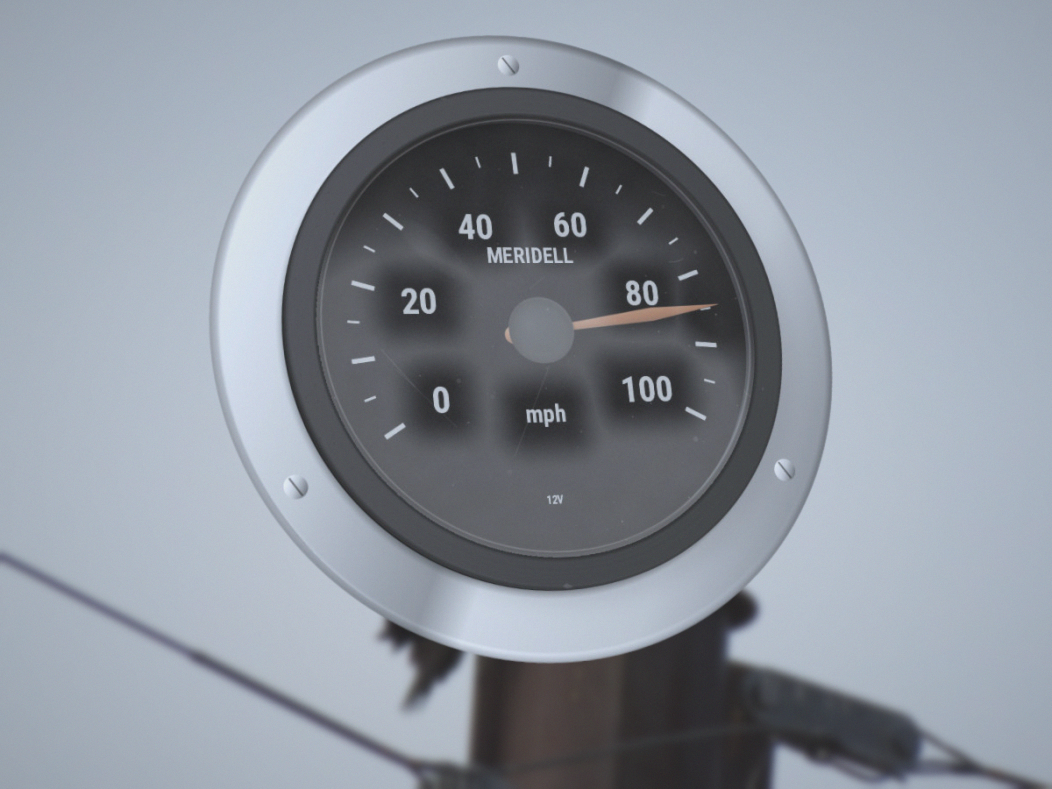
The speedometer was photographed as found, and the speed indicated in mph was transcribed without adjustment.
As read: 85 mph
